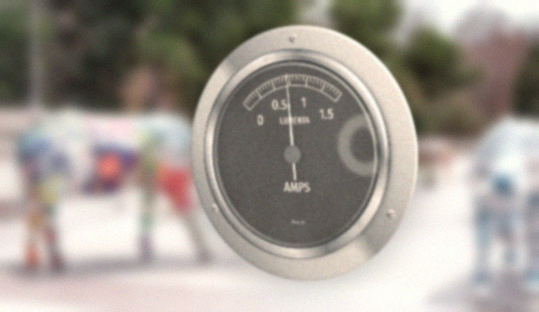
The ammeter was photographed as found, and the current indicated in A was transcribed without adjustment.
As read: 0.75 A
